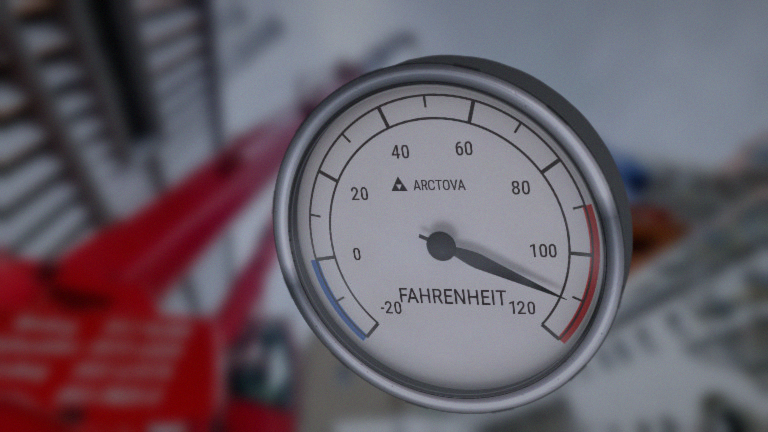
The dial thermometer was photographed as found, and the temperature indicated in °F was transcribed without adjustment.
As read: 110 °F
